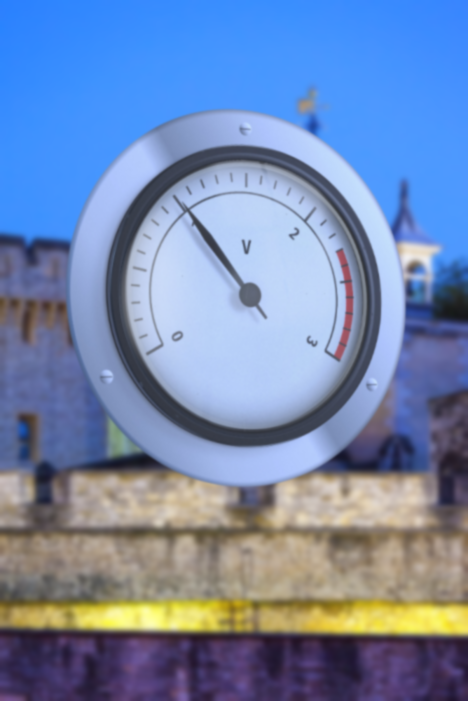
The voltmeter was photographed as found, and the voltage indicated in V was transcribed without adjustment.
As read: 1 V
